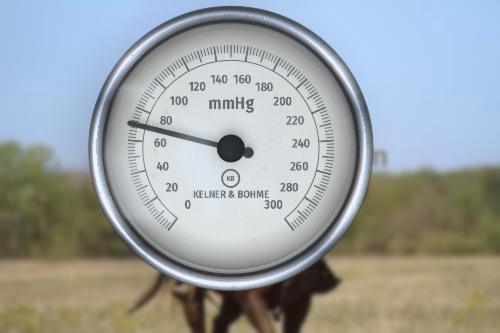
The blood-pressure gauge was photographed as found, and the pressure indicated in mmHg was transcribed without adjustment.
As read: 70 mmHg
